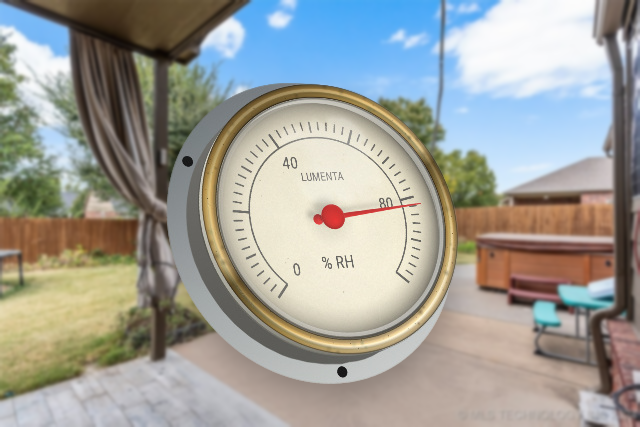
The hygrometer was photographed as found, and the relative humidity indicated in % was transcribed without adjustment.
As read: 82 %
